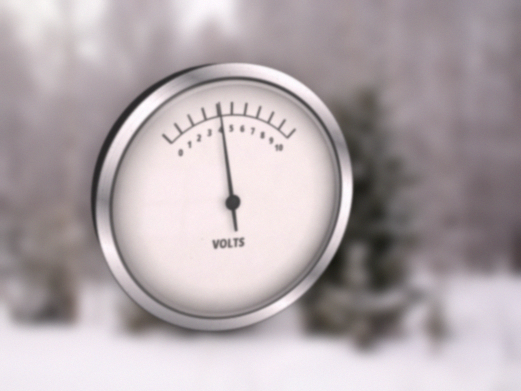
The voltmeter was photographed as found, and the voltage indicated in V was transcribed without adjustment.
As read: 4 V
